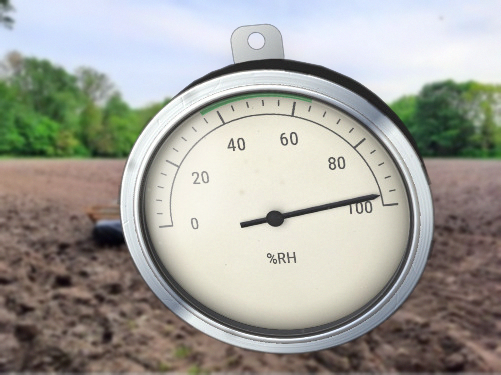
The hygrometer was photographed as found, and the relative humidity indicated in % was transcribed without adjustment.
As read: 96 %
